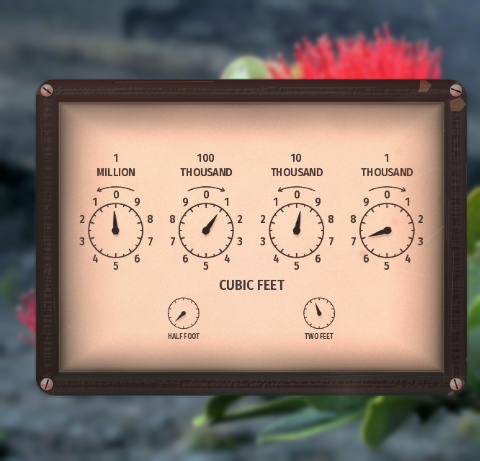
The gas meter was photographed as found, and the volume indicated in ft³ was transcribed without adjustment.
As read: 9700 ft³
